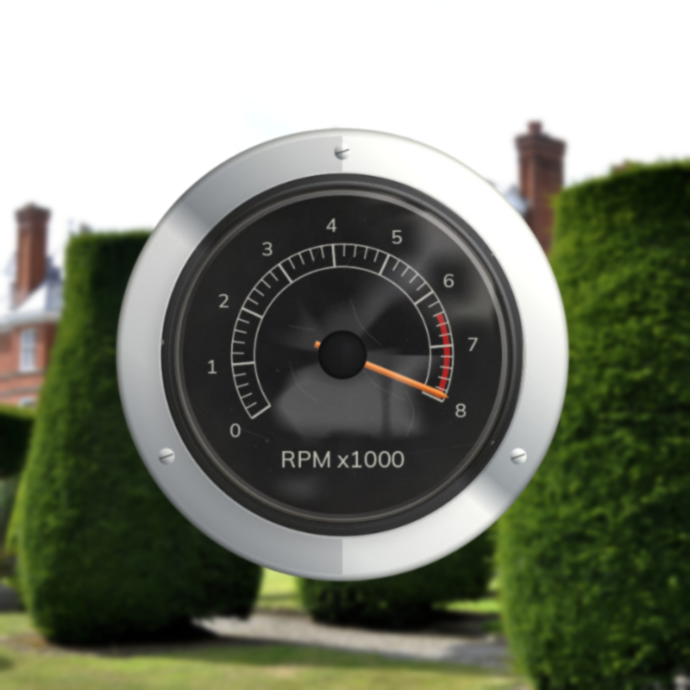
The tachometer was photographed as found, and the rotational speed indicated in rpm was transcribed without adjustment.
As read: 7900 rpm
